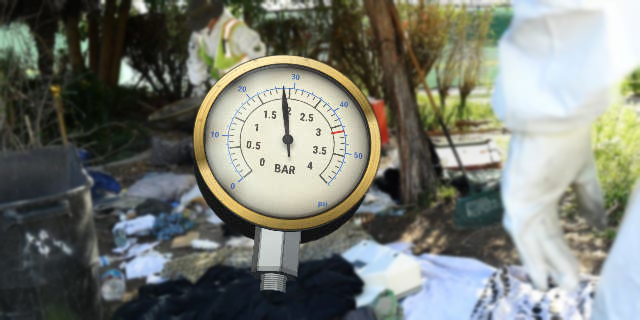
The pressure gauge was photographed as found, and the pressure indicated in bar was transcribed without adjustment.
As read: 1.9 bar
